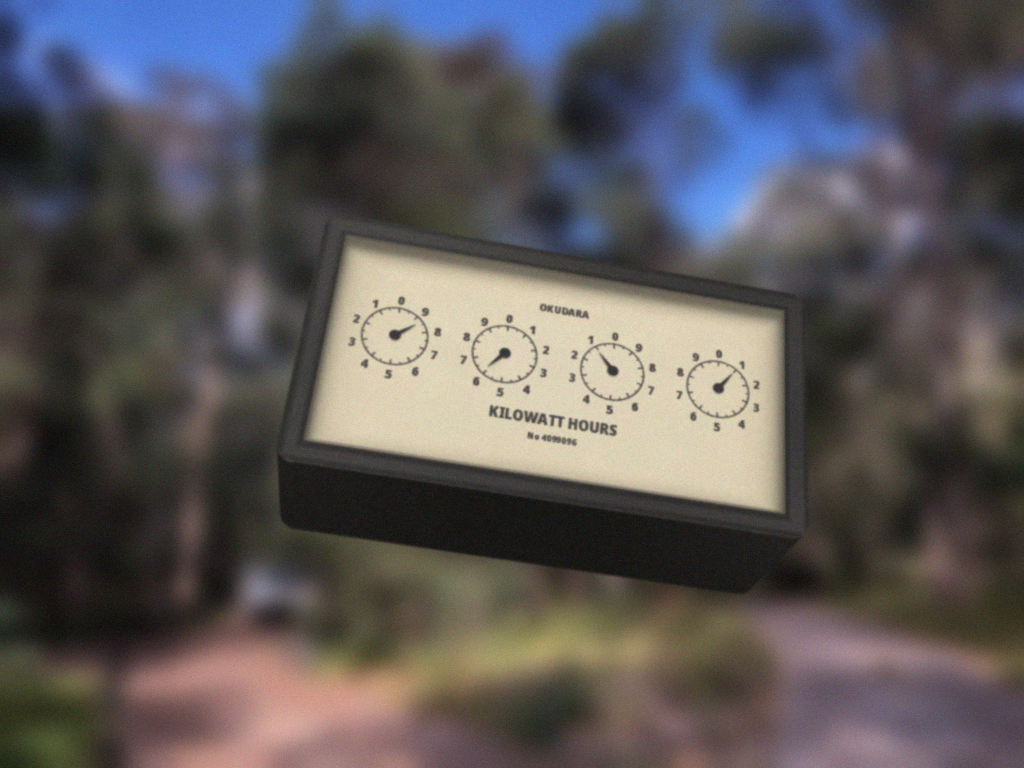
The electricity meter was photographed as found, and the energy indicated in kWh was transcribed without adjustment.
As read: 8611 kWh
